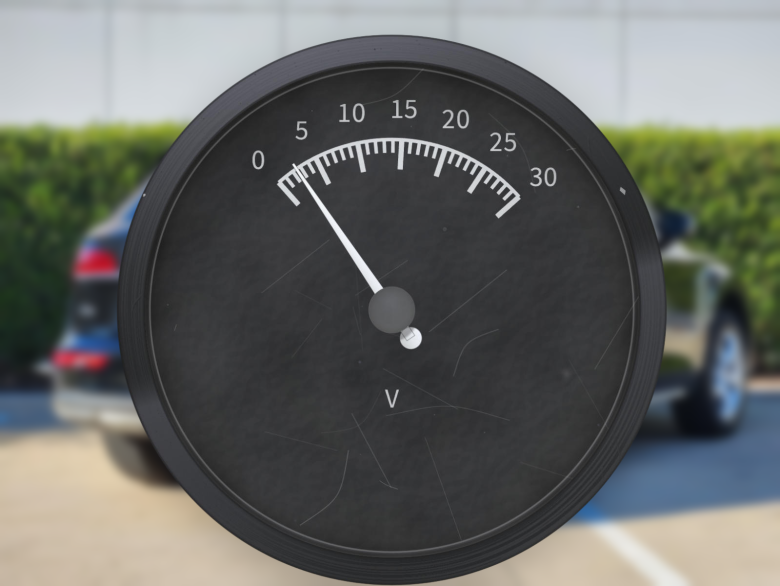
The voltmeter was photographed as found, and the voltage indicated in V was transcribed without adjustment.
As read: 2.5 V
